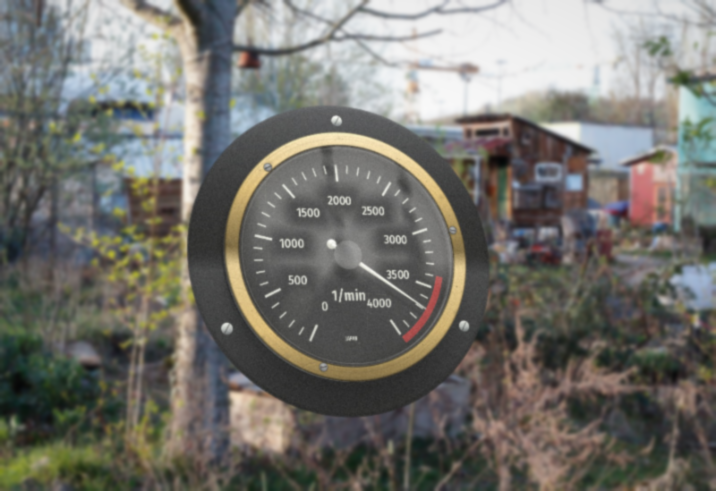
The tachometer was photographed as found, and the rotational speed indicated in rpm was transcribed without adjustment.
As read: 3700 rpm
